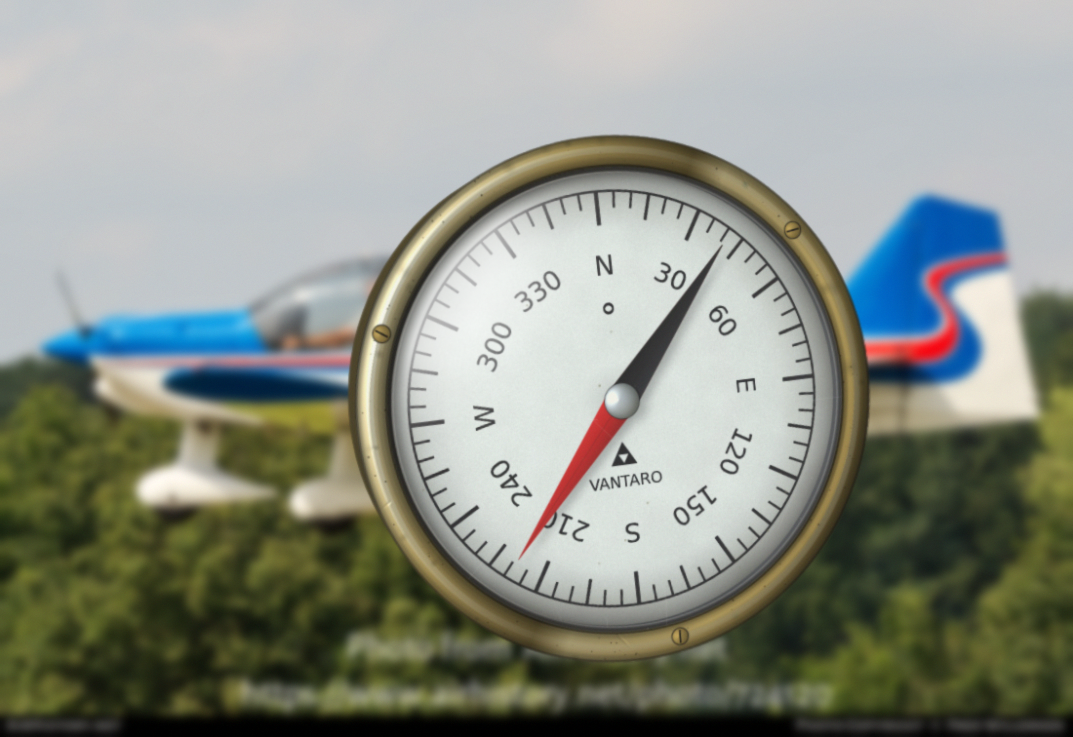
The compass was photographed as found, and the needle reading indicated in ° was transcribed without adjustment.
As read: 220 °
